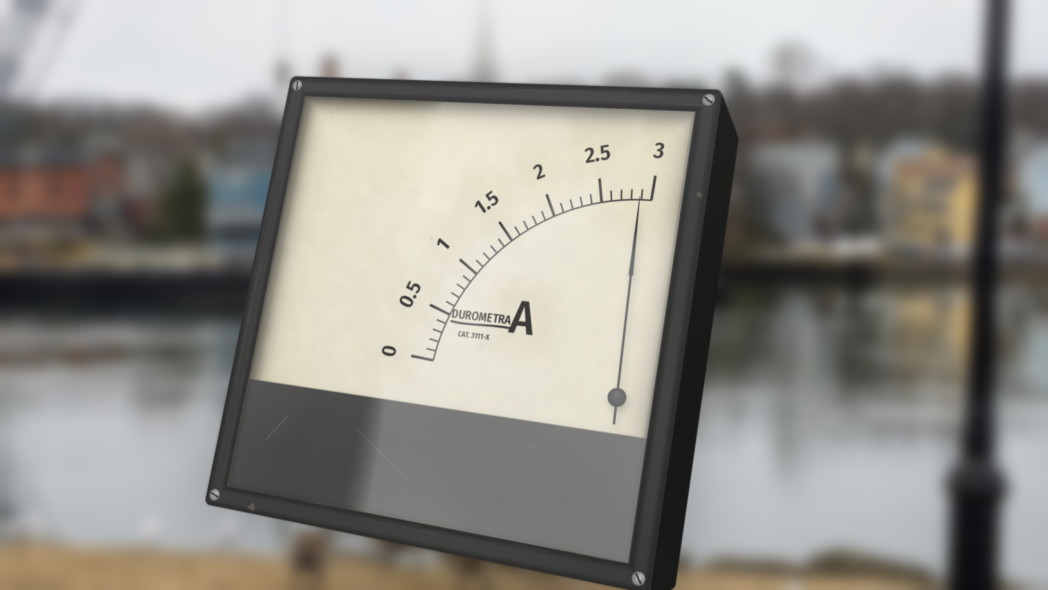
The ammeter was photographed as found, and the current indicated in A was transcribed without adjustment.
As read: 2.9 A
